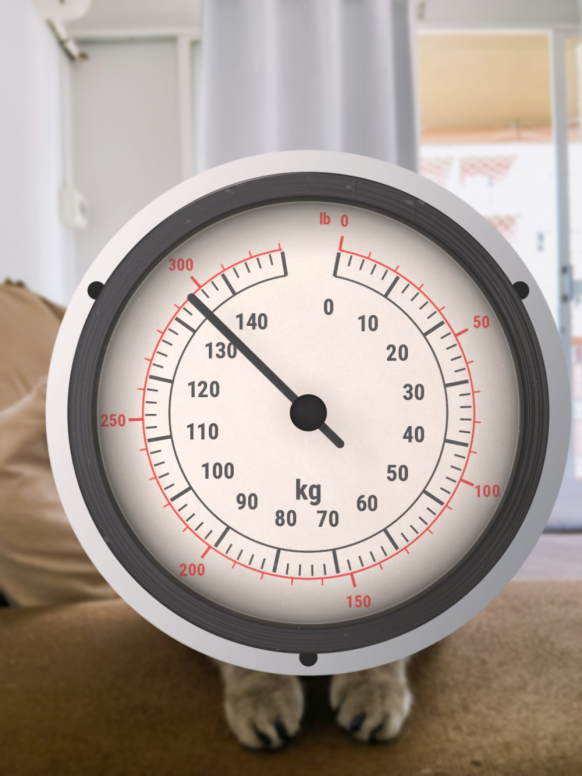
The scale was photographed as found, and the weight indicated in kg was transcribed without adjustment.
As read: 134 kg
